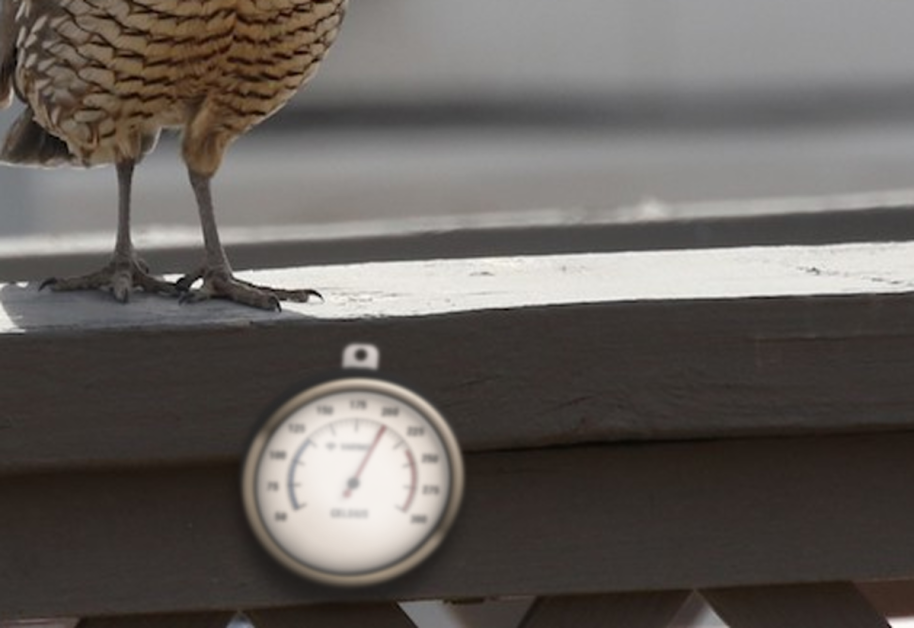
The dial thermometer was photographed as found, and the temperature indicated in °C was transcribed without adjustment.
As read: 200 °C
